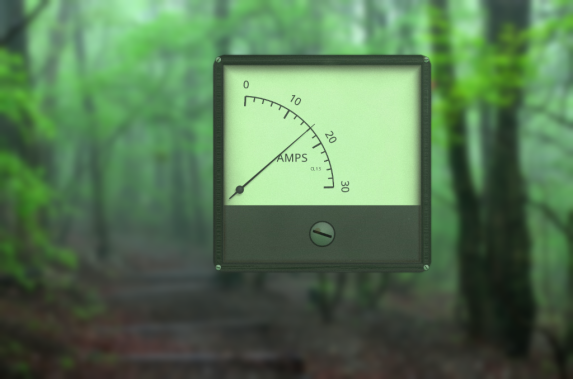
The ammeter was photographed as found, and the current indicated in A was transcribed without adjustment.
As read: 16 A
